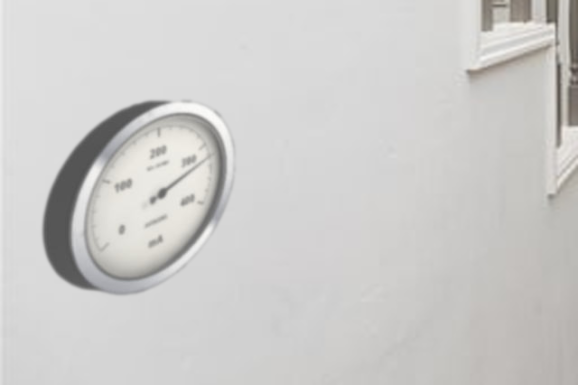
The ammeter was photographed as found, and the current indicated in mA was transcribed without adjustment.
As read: 320 mA
